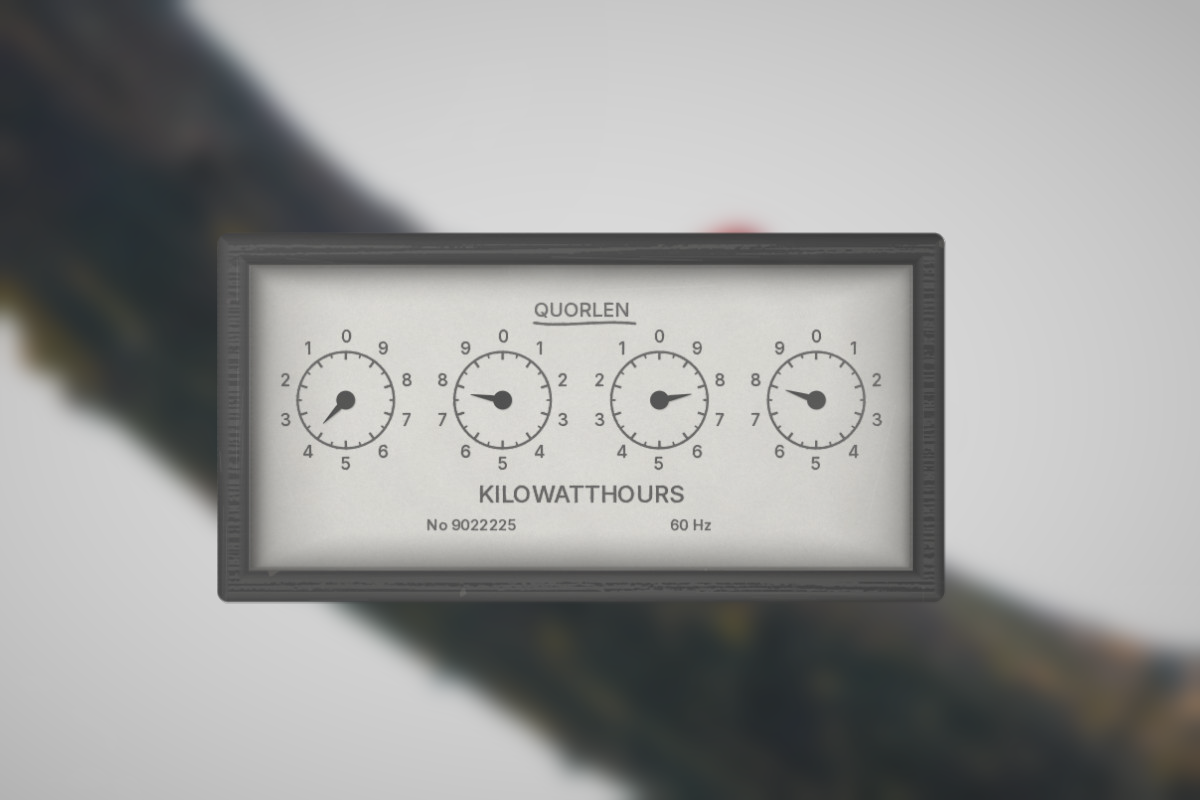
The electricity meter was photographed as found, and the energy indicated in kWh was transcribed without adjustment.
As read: 3778 kWh
